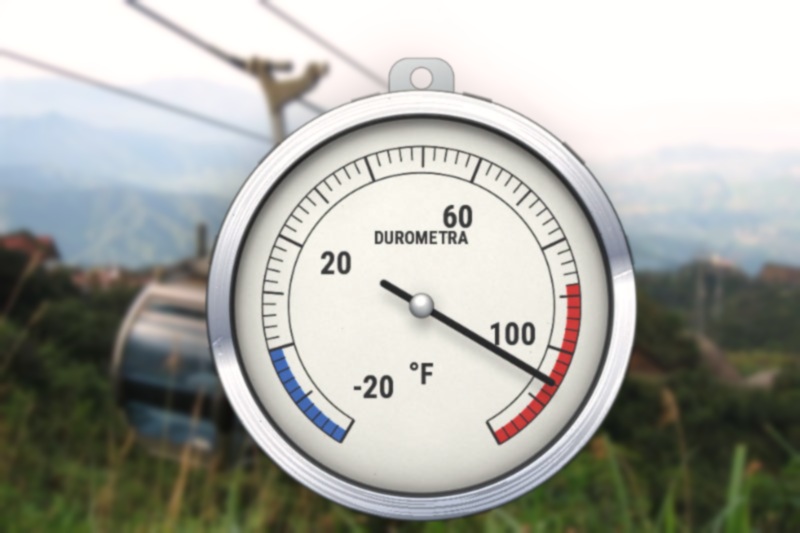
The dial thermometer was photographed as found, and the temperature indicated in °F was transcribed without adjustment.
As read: 106 °F
